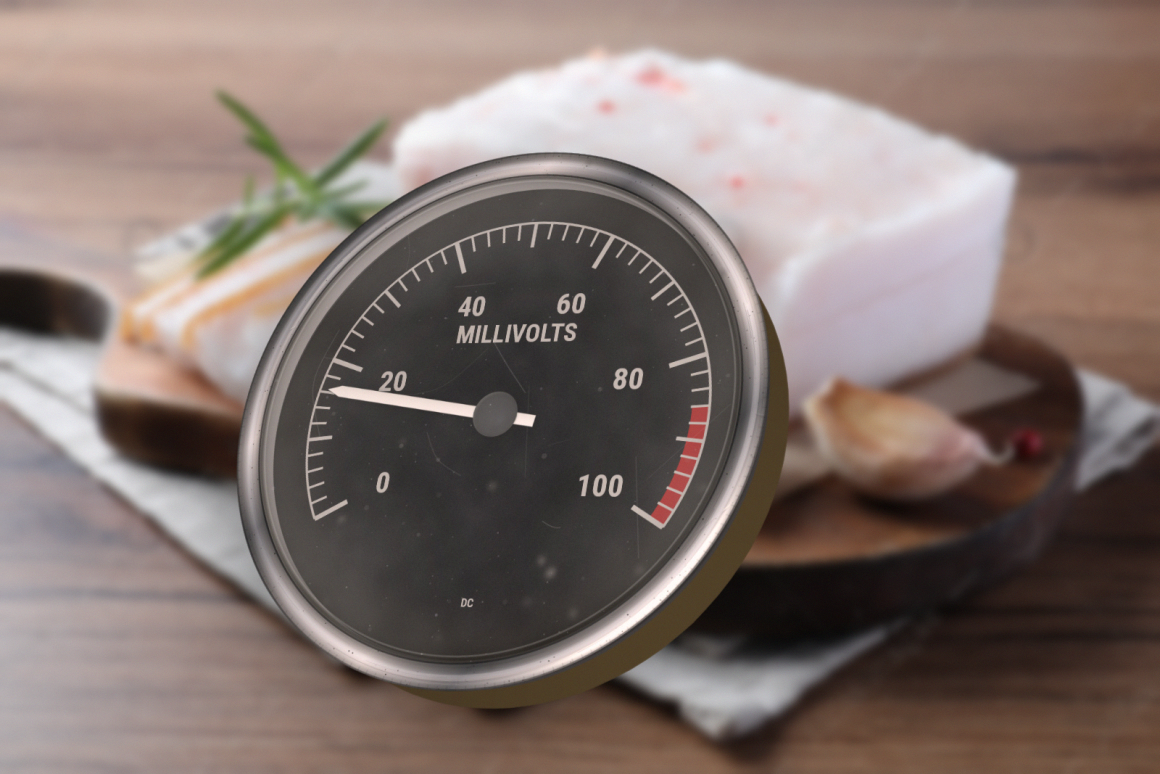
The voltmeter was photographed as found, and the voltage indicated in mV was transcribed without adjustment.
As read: 16 mV
